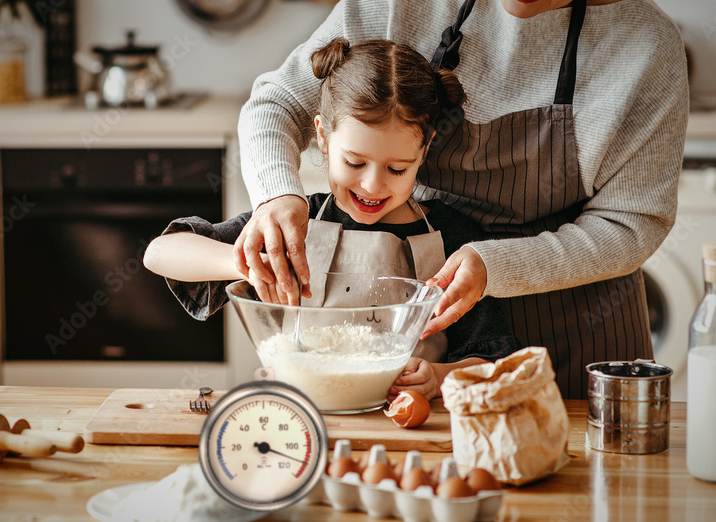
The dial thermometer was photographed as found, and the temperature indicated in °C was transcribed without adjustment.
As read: 110 °C
